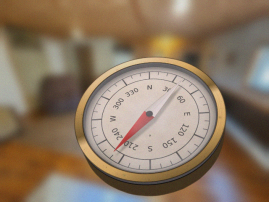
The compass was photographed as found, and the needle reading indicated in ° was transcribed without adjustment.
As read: 220 °
